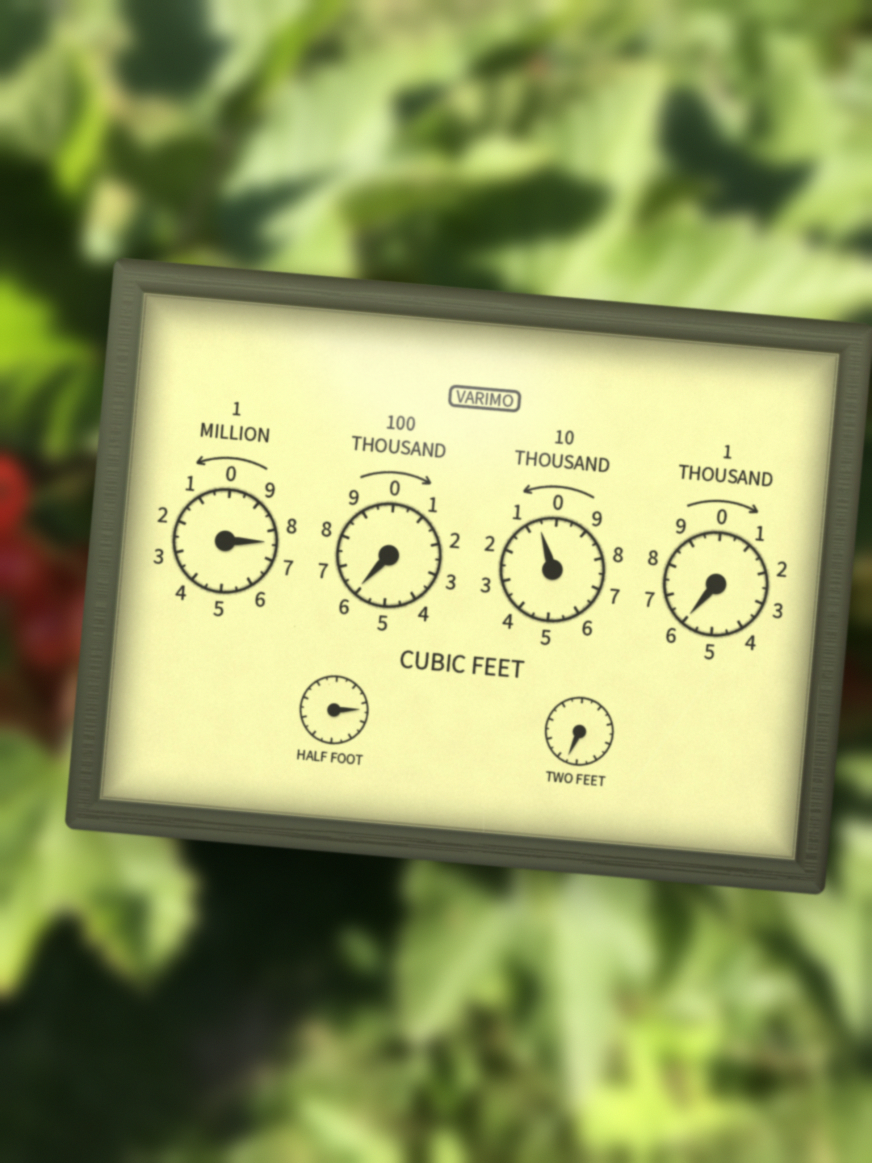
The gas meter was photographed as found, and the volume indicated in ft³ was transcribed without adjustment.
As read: 760600 ft³
